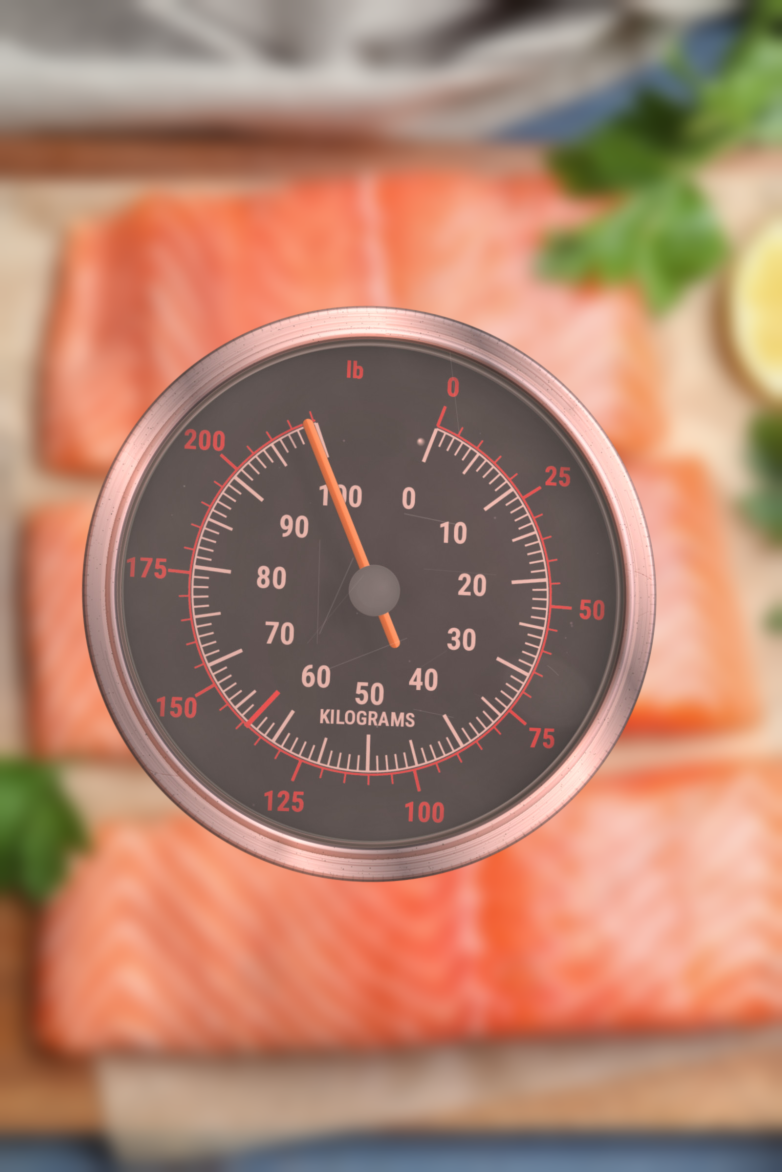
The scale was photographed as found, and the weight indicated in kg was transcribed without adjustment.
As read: 99 kg
